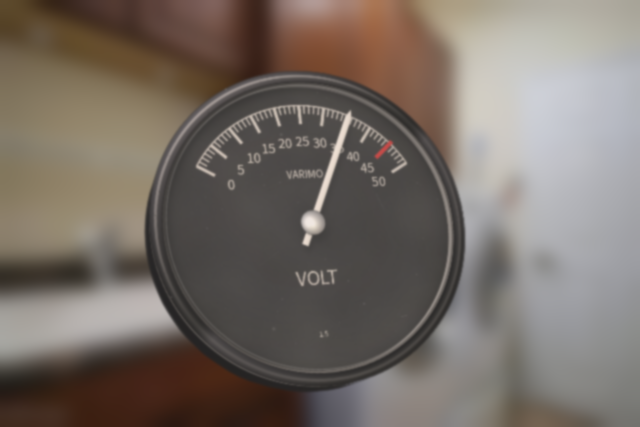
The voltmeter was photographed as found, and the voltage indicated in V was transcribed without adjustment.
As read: 35 V
